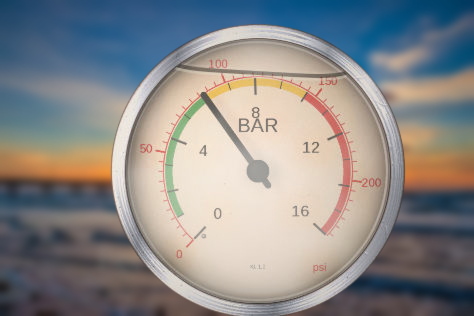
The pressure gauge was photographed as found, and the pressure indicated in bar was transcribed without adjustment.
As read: 6 bar
